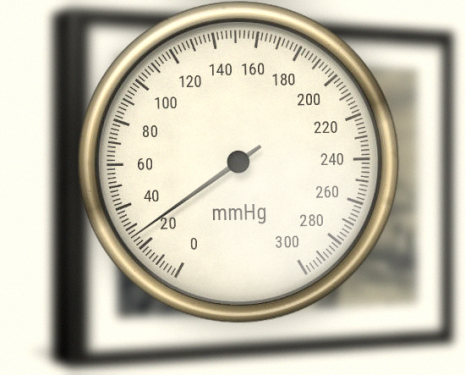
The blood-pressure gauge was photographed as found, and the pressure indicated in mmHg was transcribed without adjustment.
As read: 26 mmHg
